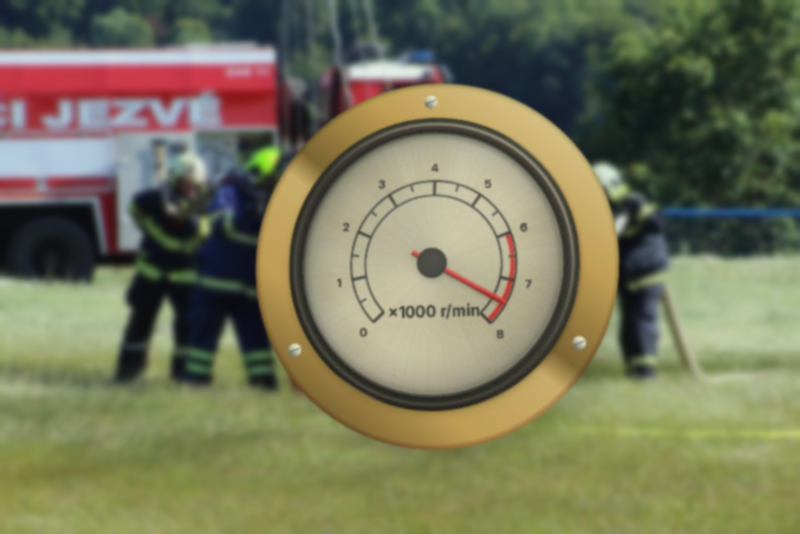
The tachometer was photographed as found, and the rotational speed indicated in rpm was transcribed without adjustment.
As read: 7500 rpm
